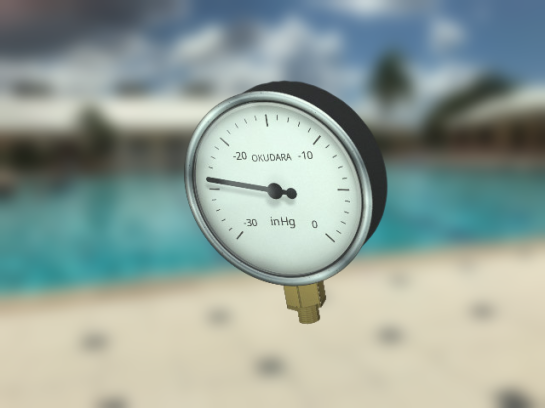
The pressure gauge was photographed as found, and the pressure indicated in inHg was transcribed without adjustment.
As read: -24 inHg
